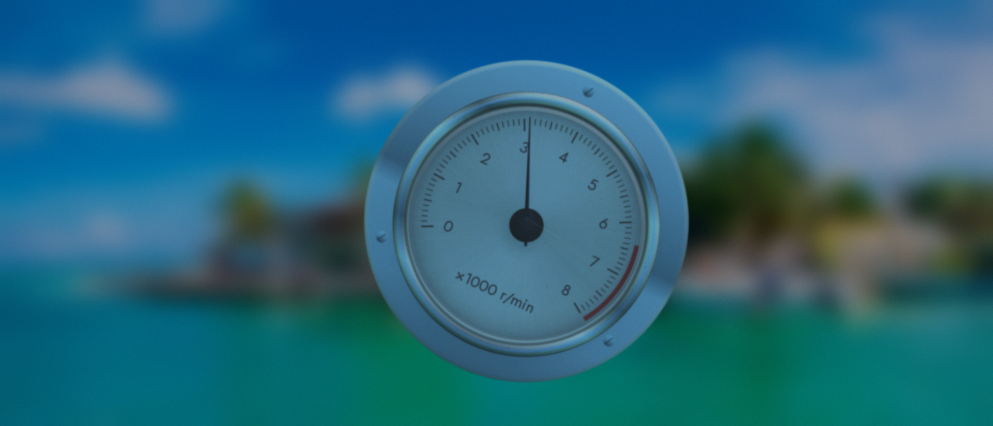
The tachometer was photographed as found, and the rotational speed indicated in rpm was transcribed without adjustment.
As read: 3100 rpm
